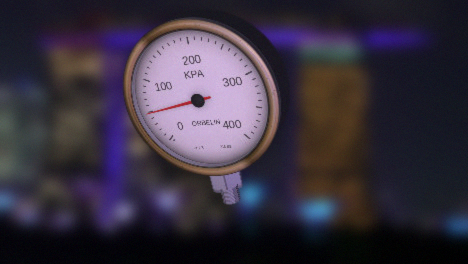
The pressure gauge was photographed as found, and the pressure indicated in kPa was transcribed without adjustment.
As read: 50 kPa
